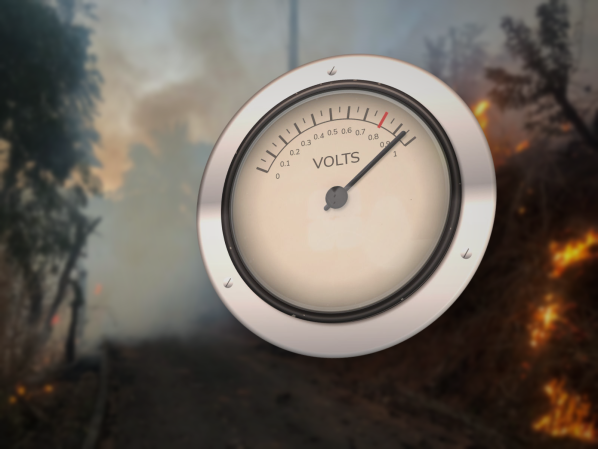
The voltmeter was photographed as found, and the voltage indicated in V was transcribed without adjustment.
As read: 0.95 V
